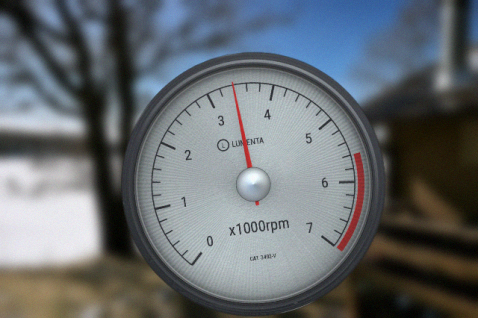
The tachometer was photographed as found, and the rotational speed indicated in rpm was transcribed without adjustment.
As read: 3400 rpm
